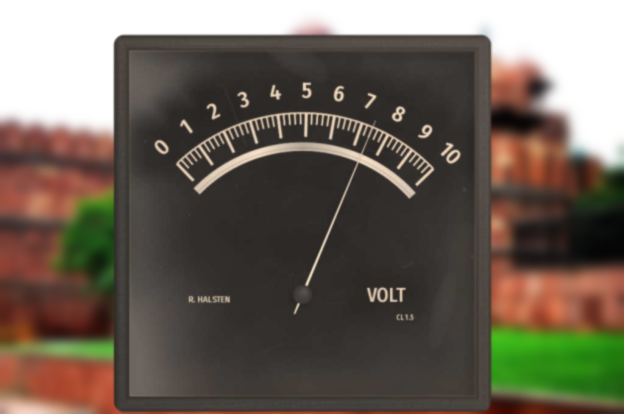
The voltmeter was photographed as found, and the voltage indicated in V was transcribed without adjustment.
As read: 7.4 V
